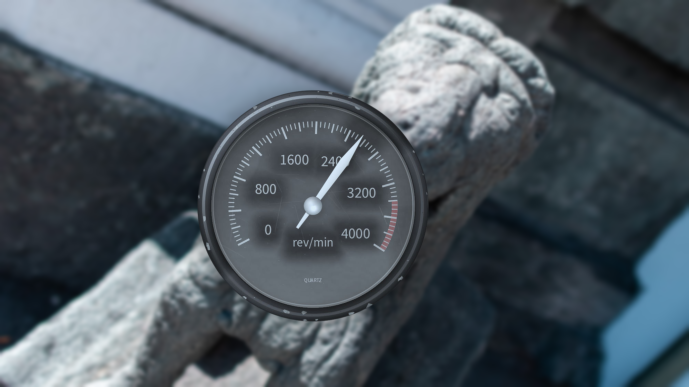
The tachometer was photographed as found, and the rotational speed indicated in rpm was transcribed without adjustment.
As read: 2550 rpm
